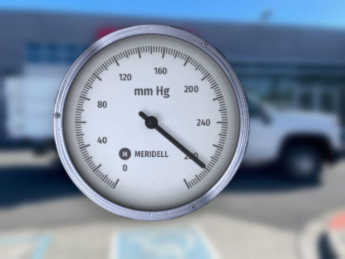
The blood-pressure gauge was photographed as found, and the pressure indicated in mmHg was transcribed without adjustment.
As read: 280 mmHg
